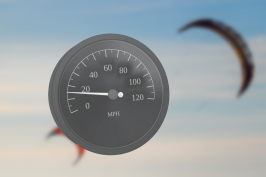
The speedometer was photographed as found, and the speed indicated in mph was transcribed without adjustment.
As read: 15 mph
